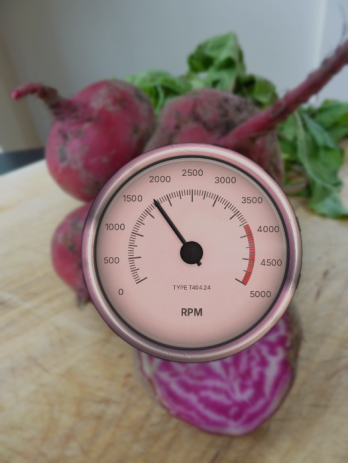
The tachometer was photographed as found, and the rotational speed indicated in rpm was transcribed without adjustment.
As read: 1750 rpm
